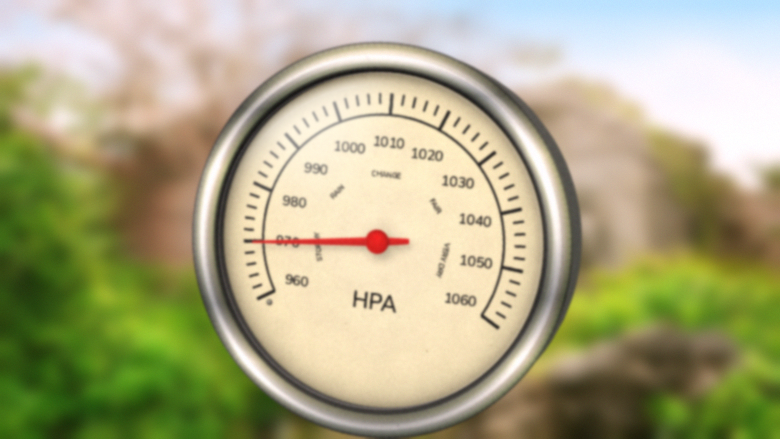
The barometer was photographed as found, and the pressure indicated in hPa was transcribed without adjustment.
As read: 970 hPa
